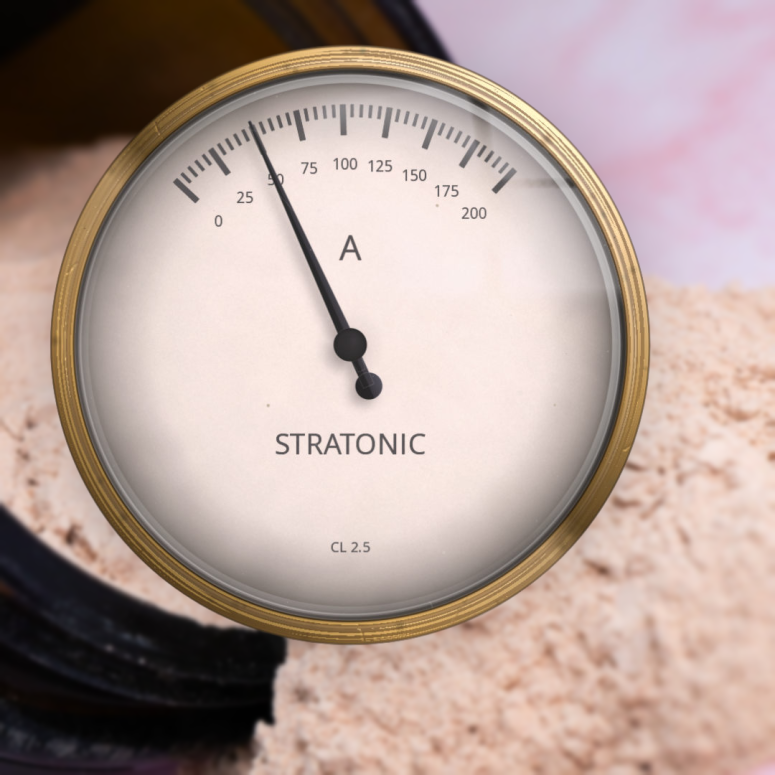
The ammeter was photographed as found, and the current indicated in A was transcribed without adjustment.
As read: 50 A
